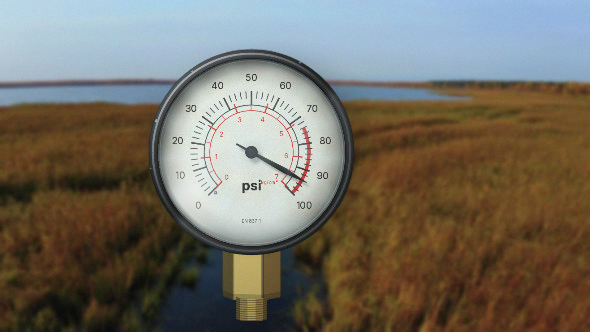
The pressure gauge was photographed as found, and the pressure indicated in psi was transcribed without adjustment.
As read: 94 psi
